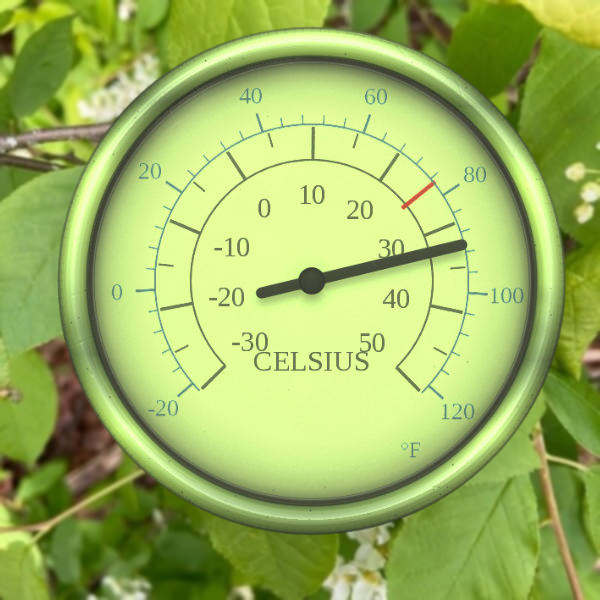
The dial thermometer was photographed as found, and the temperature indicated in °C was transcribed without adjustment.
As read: 32.5 °C
